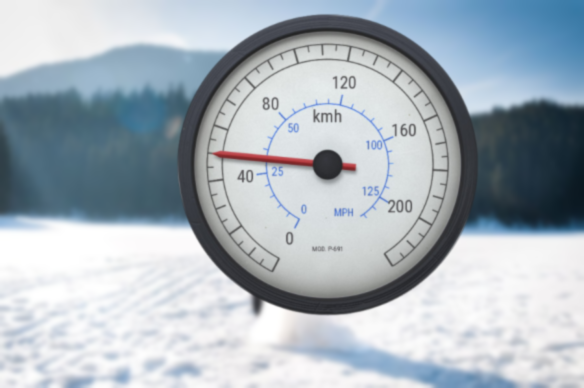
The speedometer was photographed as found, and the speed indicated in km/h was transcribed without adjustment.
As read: 50 km/h
